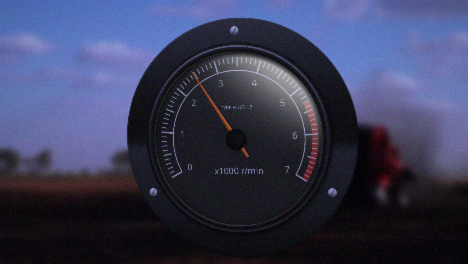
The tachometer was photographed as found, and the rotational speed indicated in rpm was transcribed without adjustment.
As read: 2500 rpm
